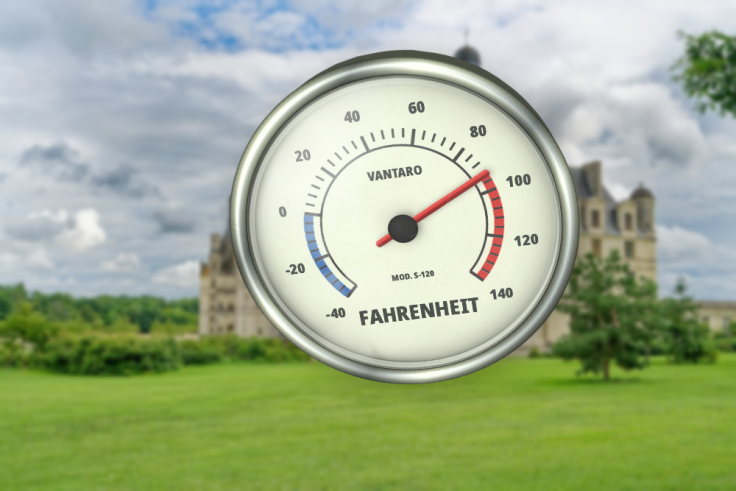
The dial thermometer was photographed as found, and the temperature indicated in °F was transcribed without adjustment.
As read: 92 °F
